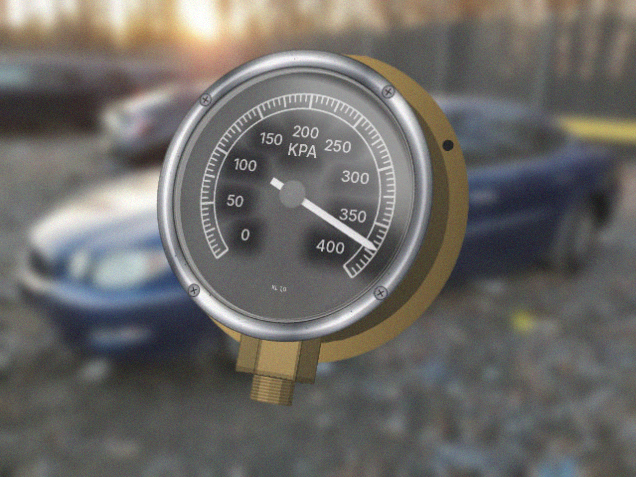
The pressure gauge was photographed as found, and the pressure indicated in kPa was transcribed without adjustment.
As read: 370 kPa
